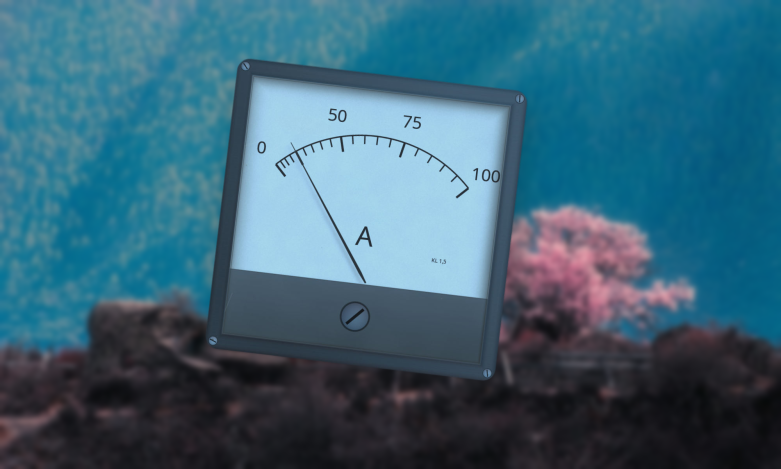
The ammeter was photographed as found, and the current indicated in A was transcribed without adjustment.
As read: 25 A
